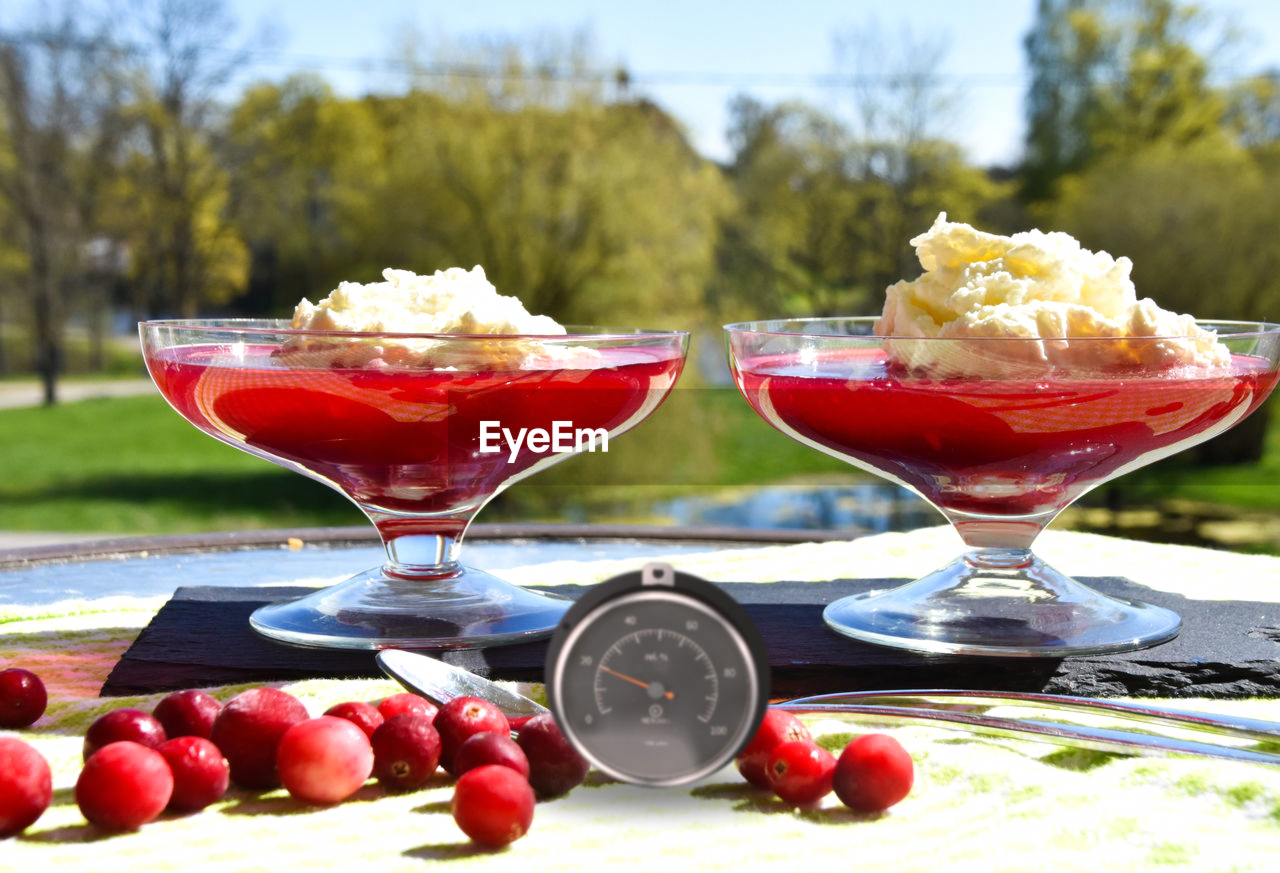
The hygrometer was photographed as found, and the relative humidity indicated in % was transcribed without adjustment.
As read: 20 %
